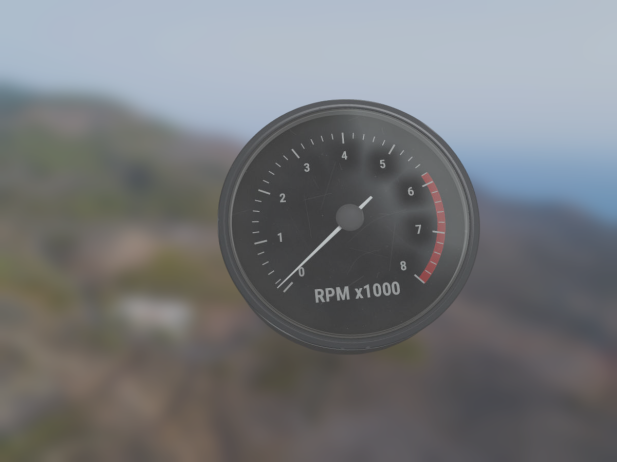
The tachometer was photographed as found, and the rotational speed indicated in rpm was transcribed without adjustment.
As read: 100 rpm
